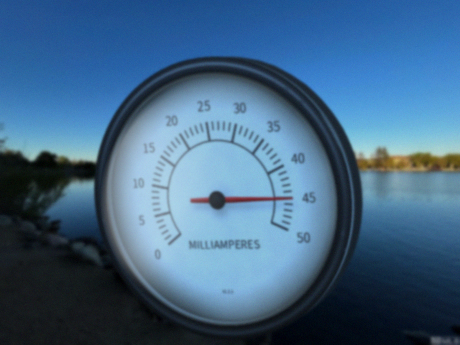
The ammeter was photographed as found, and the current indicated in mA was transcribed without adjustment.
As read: 45 mA
